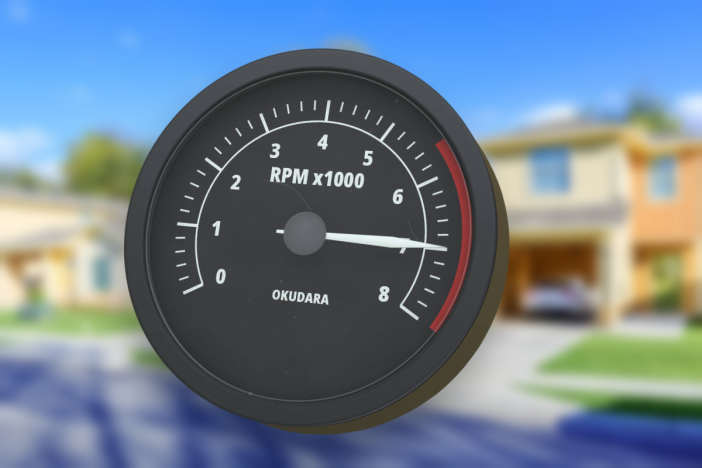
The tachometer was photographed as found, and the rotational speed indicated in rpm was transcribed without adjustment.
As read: 7000 rpm
